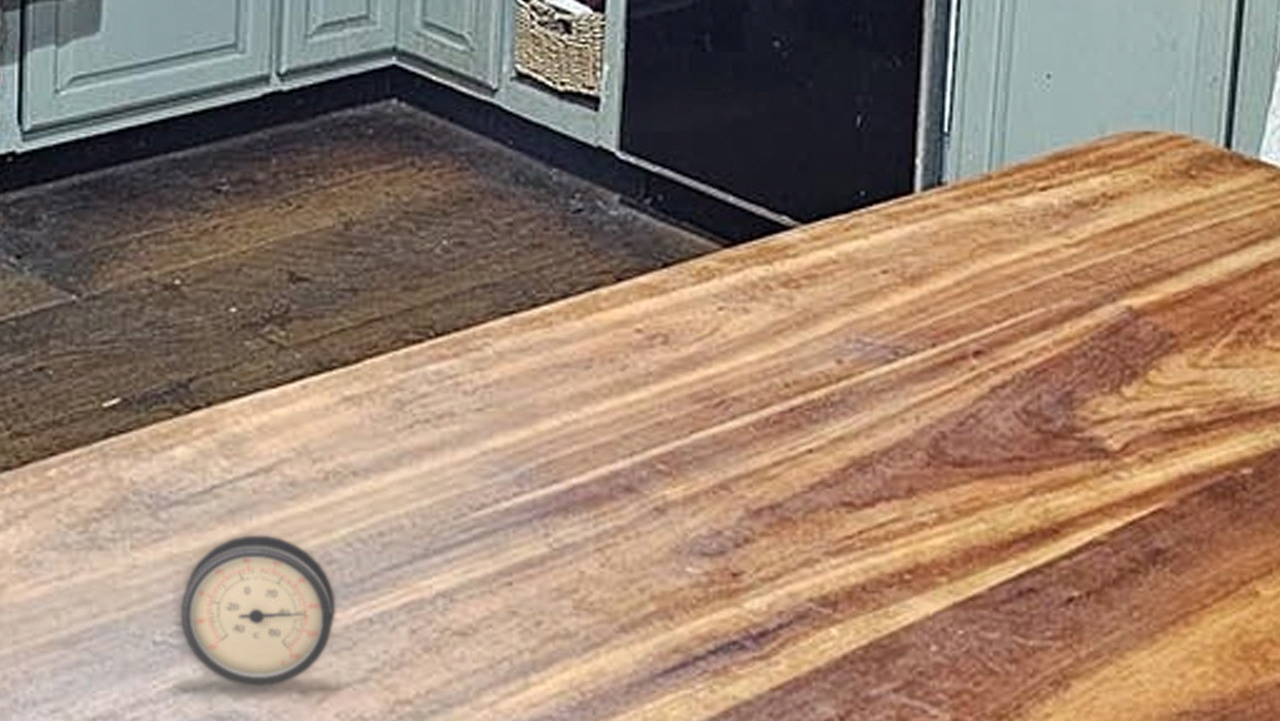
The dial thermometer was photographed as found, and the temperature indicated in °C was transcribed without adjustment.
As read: 40 °C
